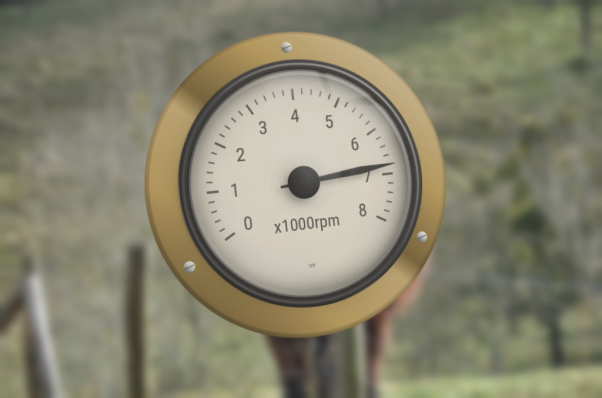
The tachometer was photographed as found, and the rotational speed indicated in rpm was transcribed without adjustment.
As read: 6800 rpm
